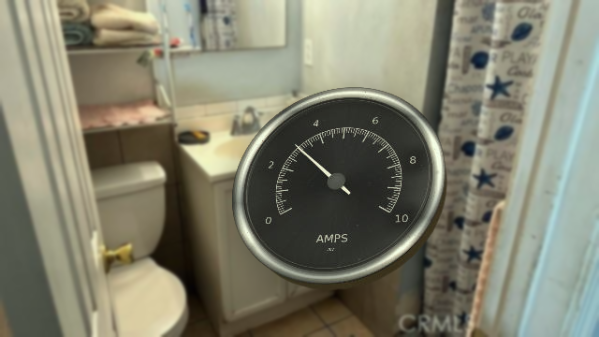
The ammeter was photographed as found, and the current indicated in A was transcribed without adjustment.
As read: 3 A
